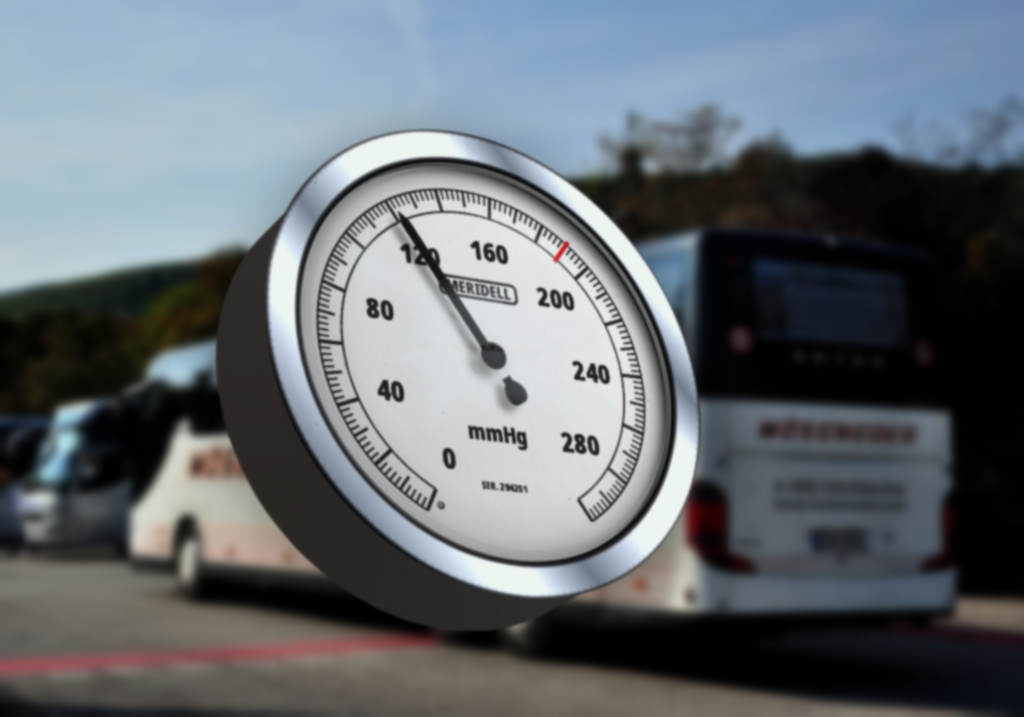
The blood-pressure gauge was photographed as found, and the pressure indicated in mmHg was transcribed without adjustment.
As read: 120 mmHg
